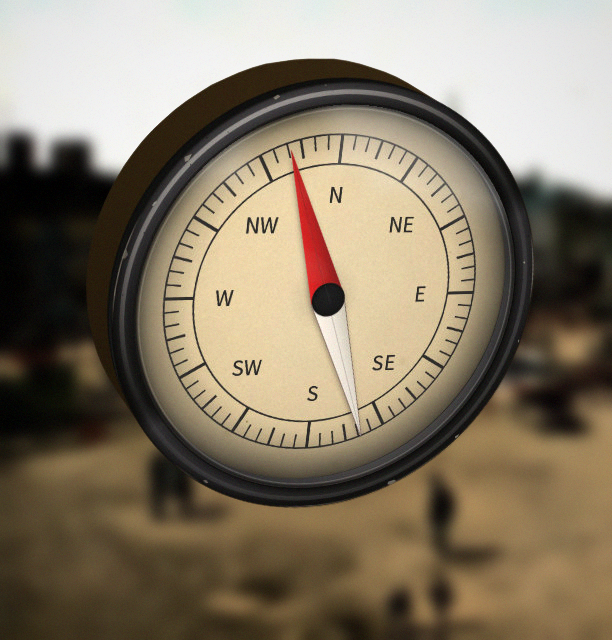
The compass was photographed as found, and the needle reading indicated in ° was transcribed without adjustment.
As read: 340 °
